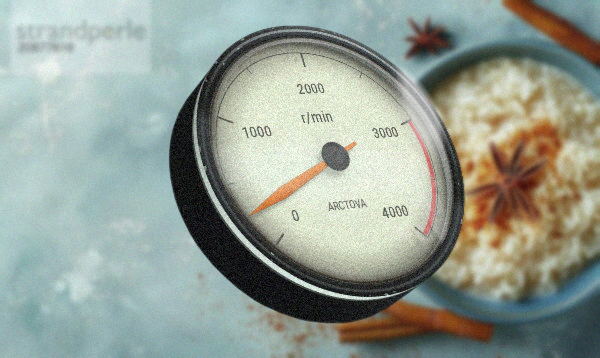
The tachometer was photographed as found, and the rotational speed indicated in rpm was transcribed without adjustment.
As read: 250 rpm
